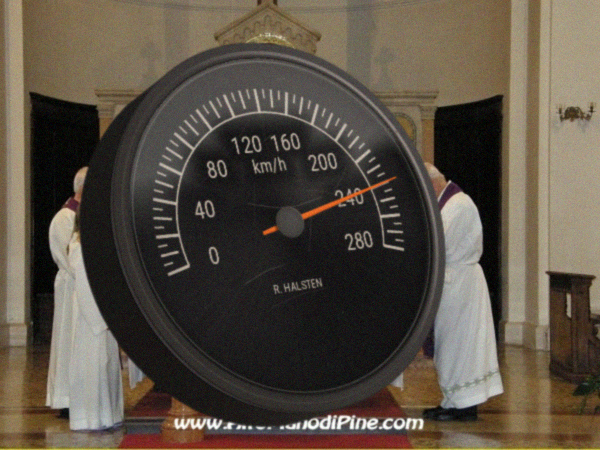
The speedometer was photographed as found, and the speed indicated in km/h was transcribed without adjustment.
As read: 240 km/h
